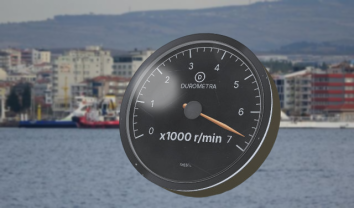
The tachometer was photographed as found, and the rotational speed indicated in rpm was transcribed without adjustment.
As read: 6700 rpm
